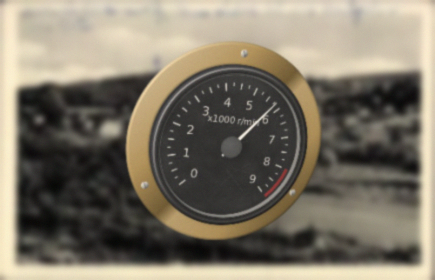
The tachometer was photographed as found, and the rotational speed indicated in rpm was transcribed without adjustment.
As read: 5750 rpm
